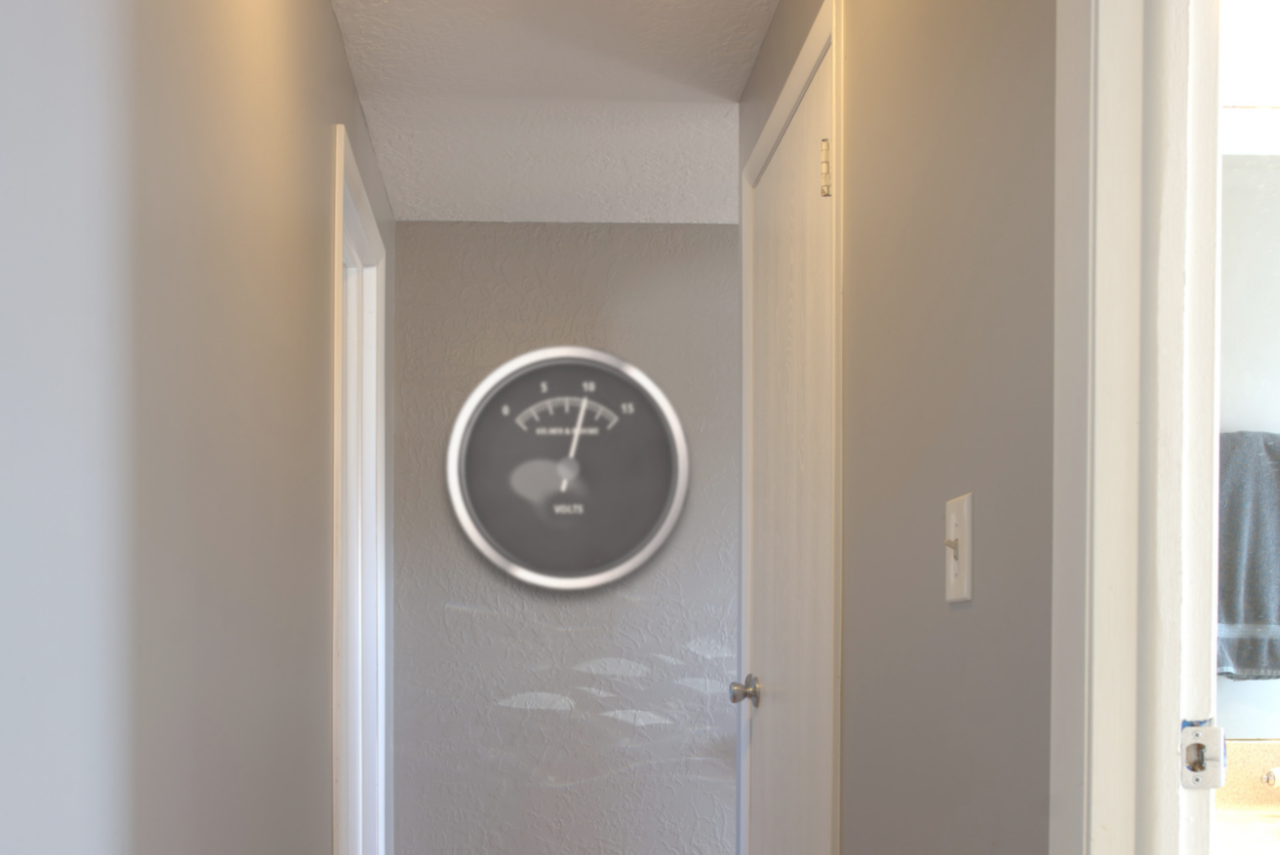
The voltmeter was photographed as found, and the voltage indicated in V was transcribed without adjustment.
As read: 10 V
